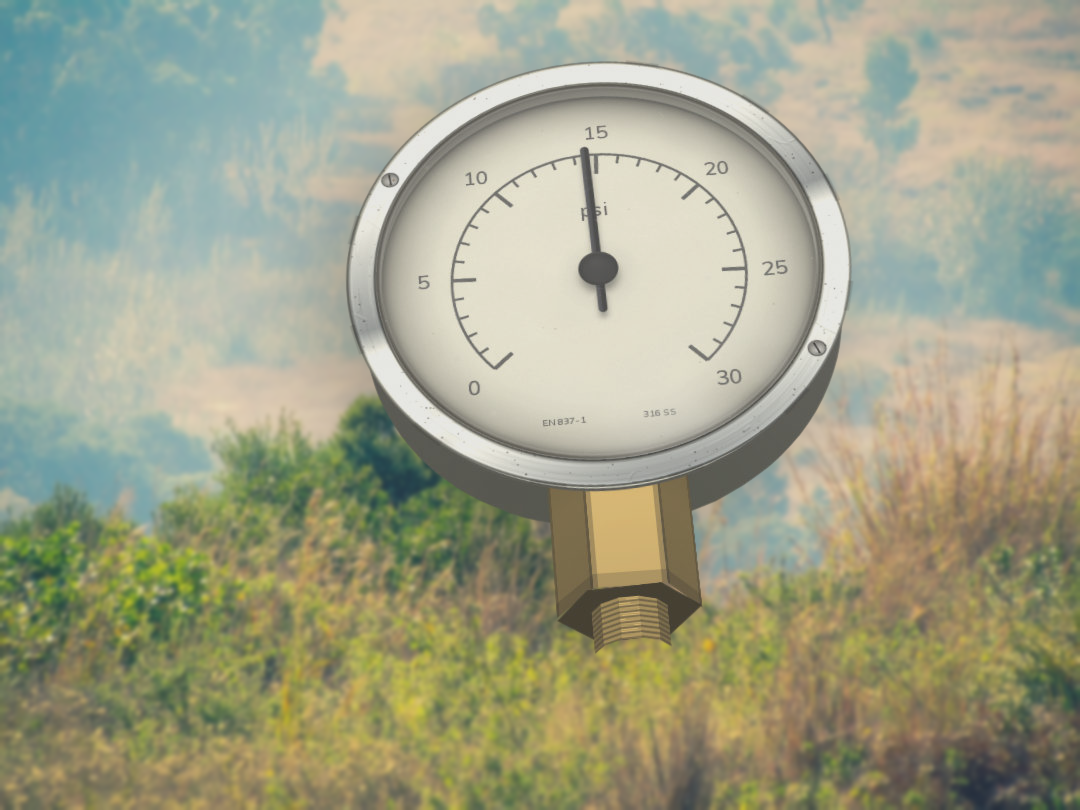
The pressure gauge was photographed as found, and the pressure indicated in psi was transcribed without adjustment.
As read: 14.5 psi
